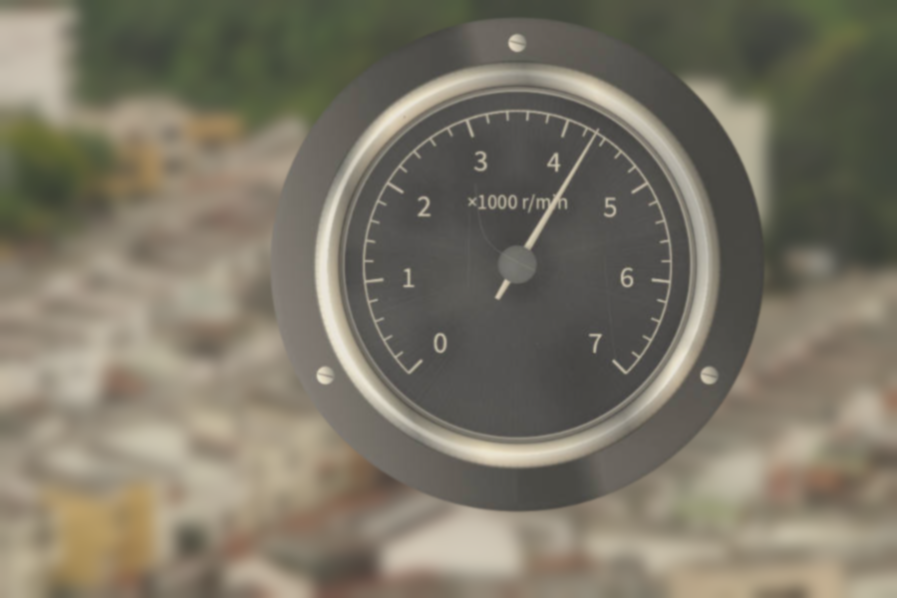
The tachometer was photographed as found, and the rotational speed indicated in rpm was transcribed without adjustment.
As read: 4300 rpm
